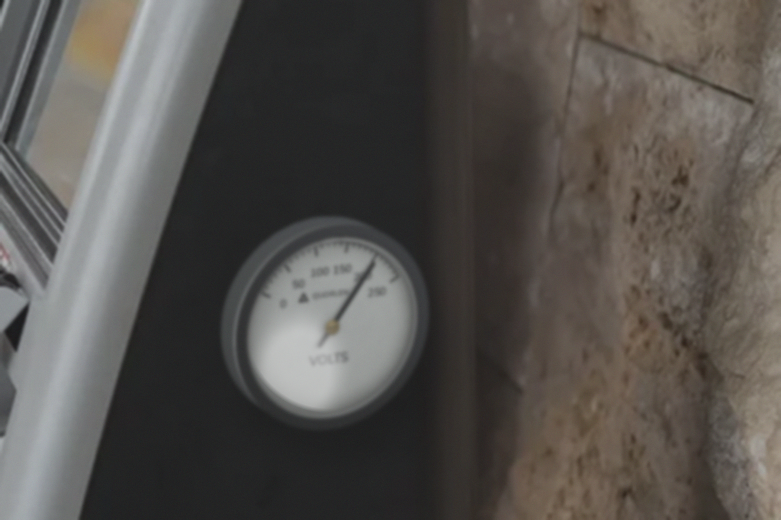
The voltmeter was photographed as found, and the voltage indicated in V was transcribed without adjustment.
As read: 200 V
